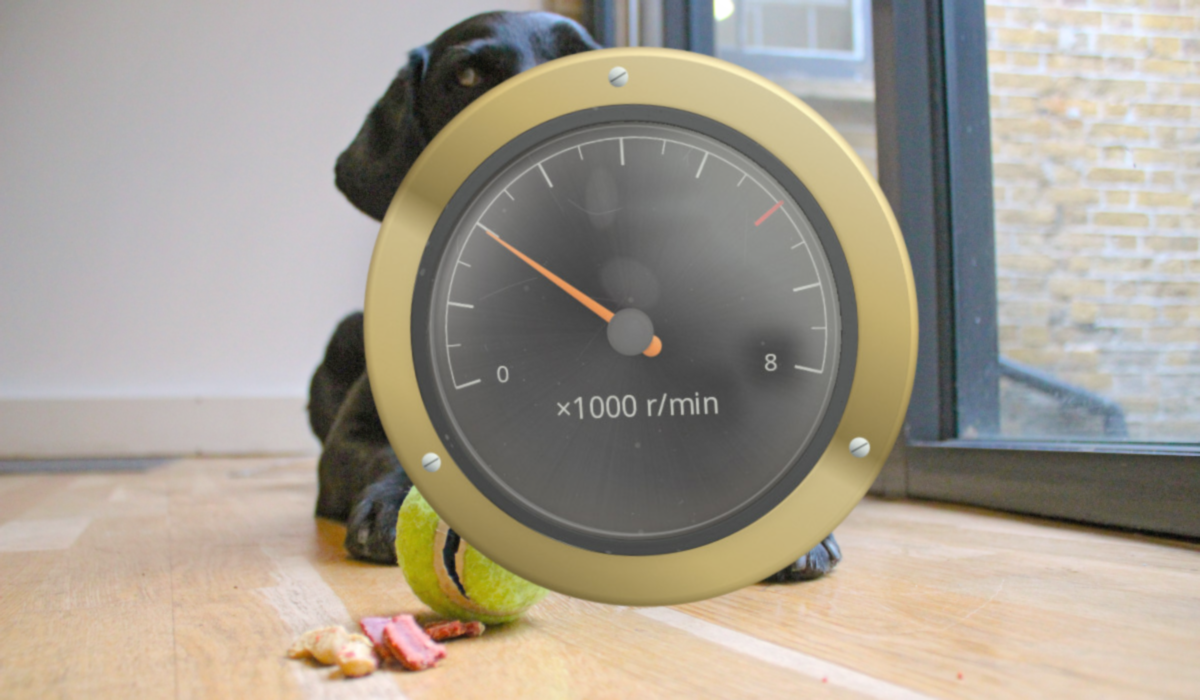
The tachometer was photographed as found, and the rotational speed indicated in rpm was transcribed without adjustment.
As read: 2000 rpm
